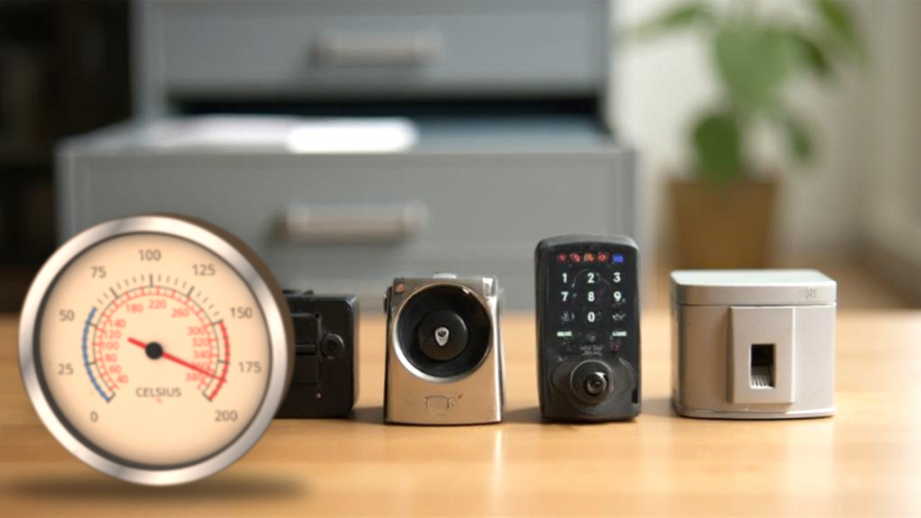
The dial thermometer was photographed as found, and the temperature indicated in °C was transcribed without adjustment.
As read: 185 °C
